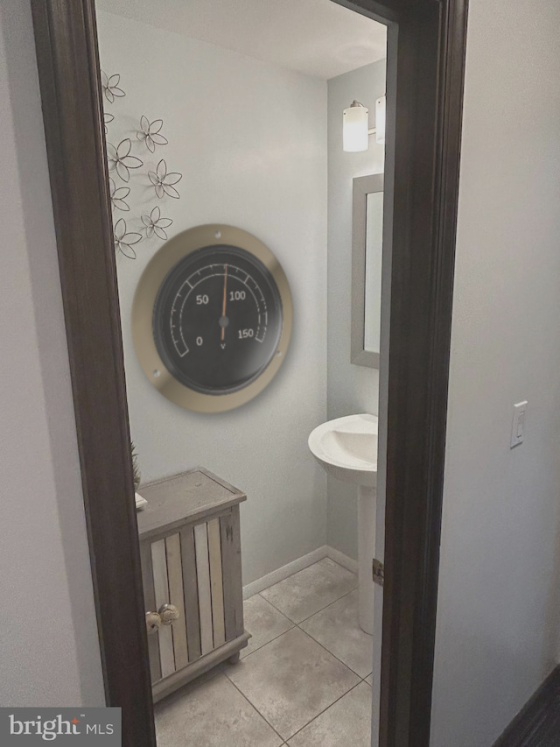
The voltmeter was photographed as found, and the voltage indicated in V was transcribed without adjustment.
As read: 80 V
